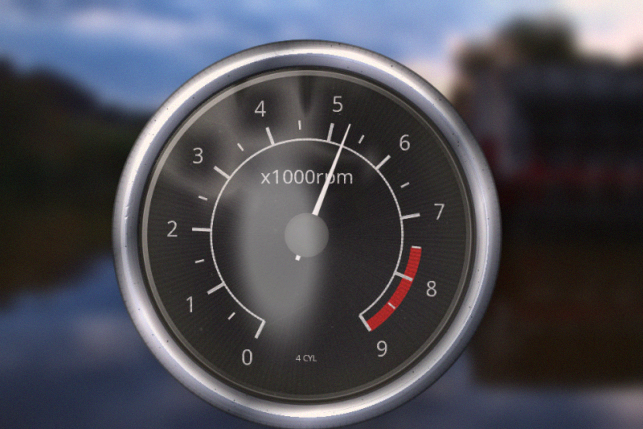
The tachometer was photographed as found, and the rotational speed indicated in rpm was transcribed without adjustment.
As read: 5250 rpm
